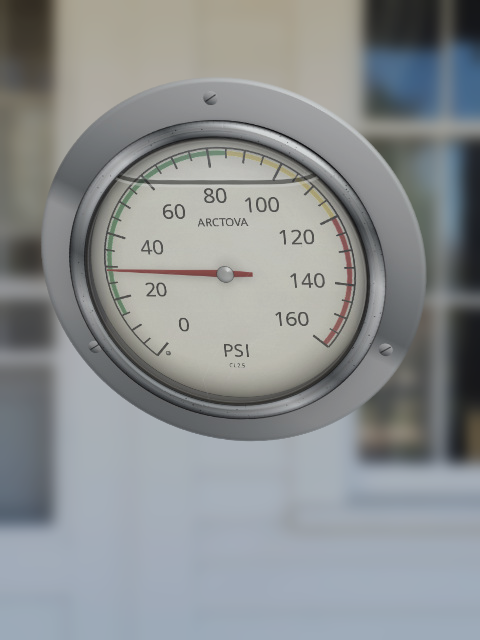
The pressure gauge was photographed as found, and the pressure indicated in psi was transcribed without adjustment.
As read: 30 psi
